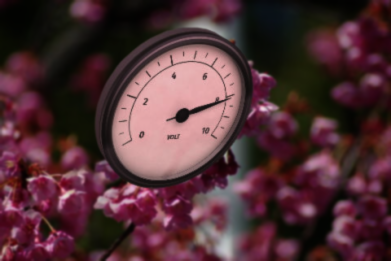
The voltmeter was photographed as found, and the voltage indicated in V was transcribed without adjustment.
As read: 8 V
